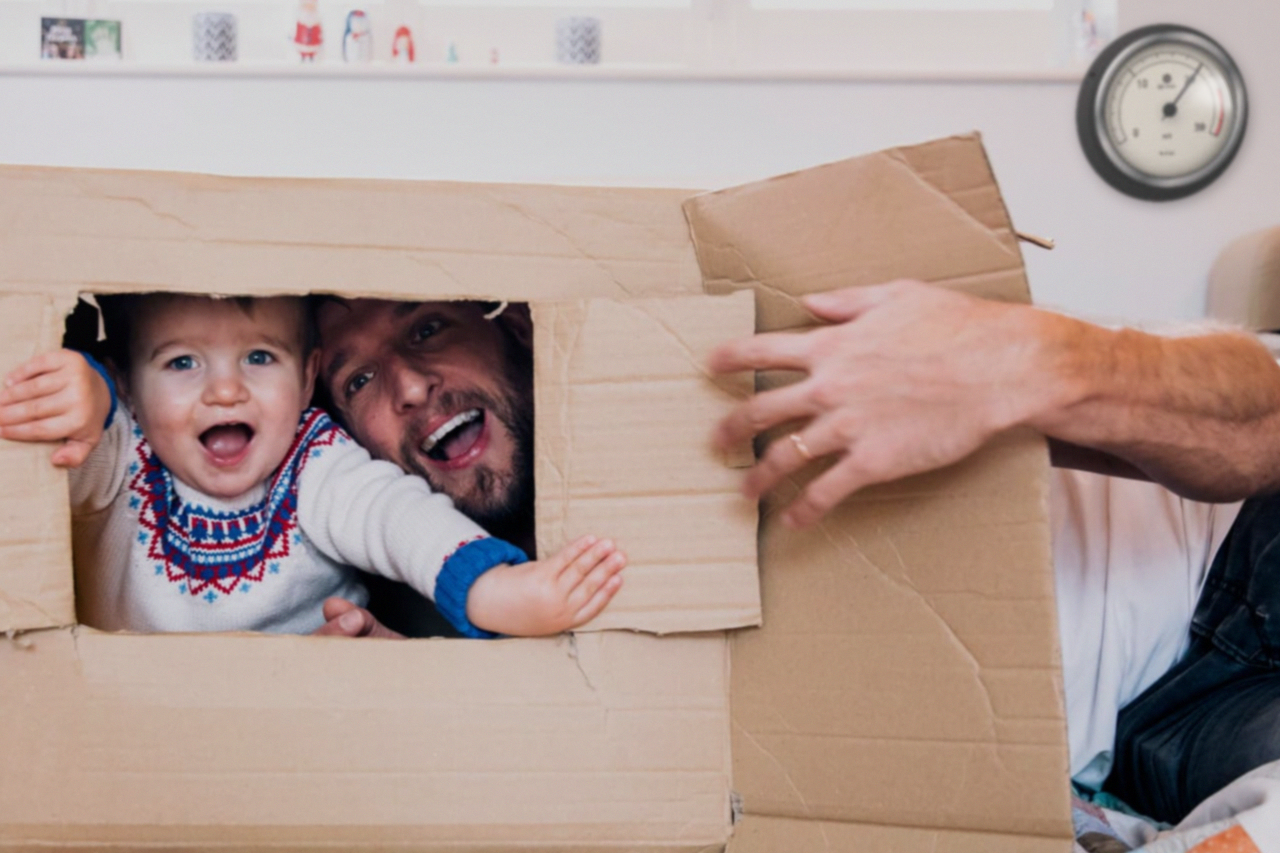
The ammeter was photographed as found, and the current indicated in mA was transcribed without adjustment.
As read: 20 mA
